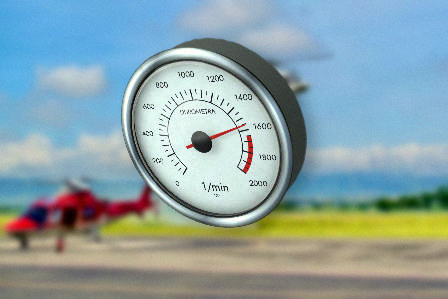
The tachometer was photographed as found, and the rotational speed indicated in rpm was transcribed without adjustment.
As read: 1550 rpm
